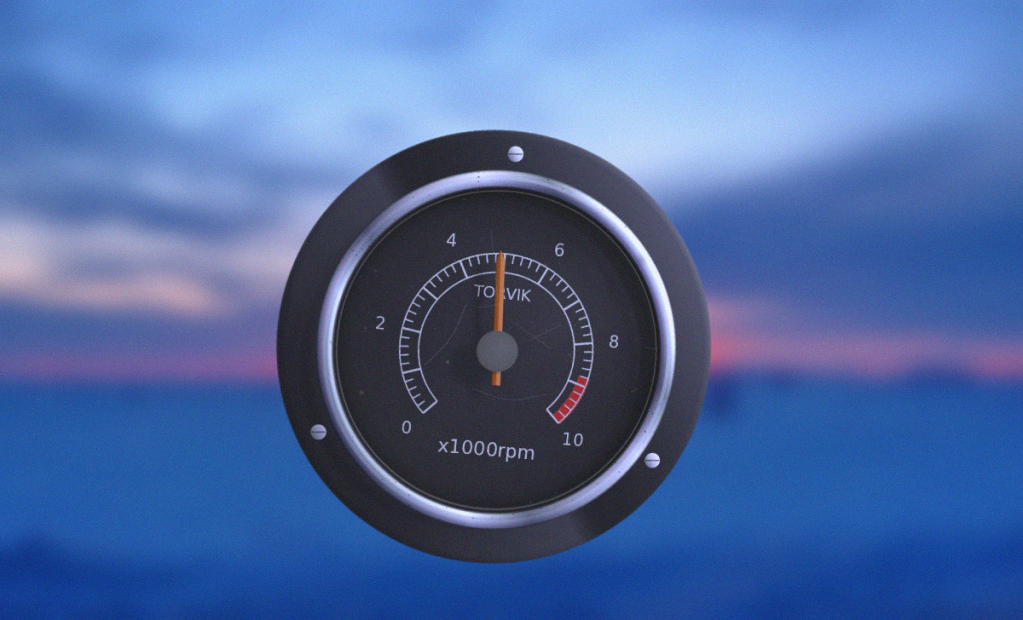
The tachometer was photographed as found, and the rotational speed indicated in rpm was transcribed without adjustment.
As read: 4900 rpm
